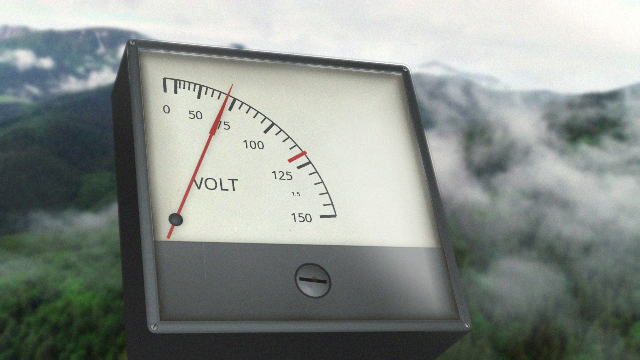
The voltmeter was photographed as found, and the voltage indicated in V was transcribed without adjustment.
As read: 70 V
